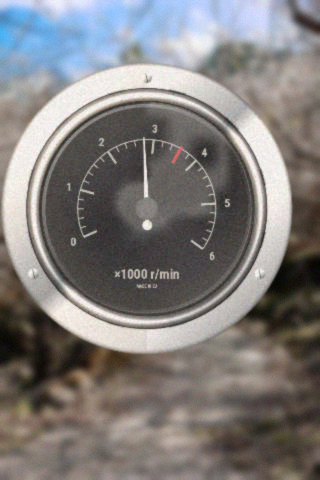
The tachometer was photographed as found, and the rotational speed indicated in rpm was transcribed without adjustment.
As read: 2800 rpm
